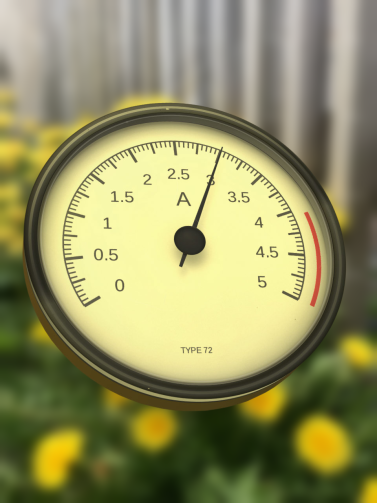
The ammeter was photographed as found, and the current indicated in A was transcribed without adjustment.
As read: 3 A
